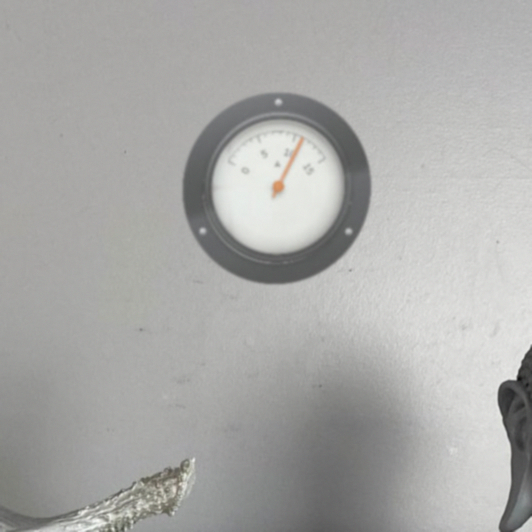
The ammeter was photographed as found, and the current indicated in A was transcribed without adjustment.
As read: 11 A
